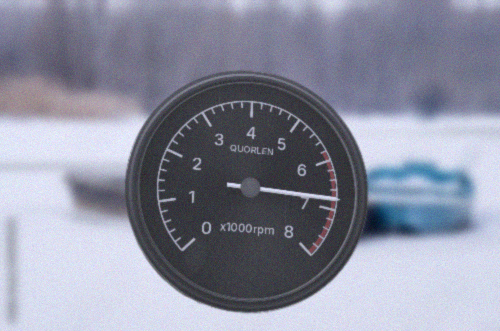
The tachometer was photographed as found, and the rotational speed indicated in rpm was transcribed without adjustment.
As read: 6800 rpm
